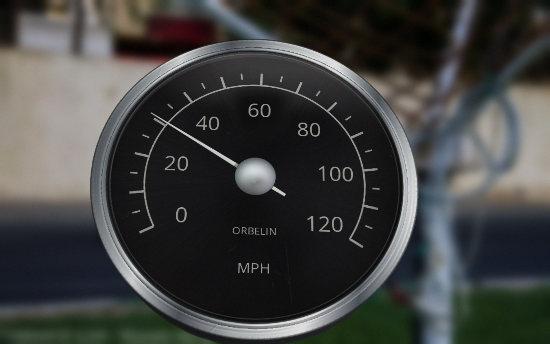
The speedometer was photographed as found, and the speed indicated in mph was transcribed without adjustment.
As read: 30 mph
